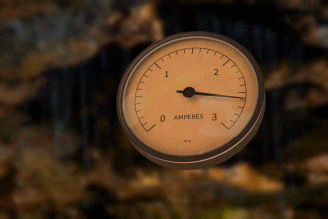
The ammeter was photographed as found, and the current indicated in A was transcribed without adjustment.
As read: 2.6 A
